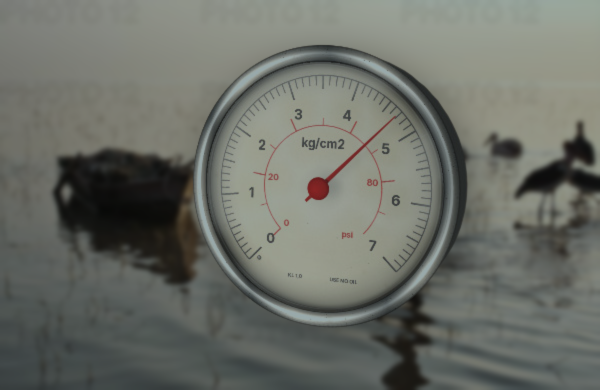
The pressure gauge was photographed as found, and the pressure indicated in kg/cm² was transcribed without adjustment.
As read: 4.7 kg/cm²
